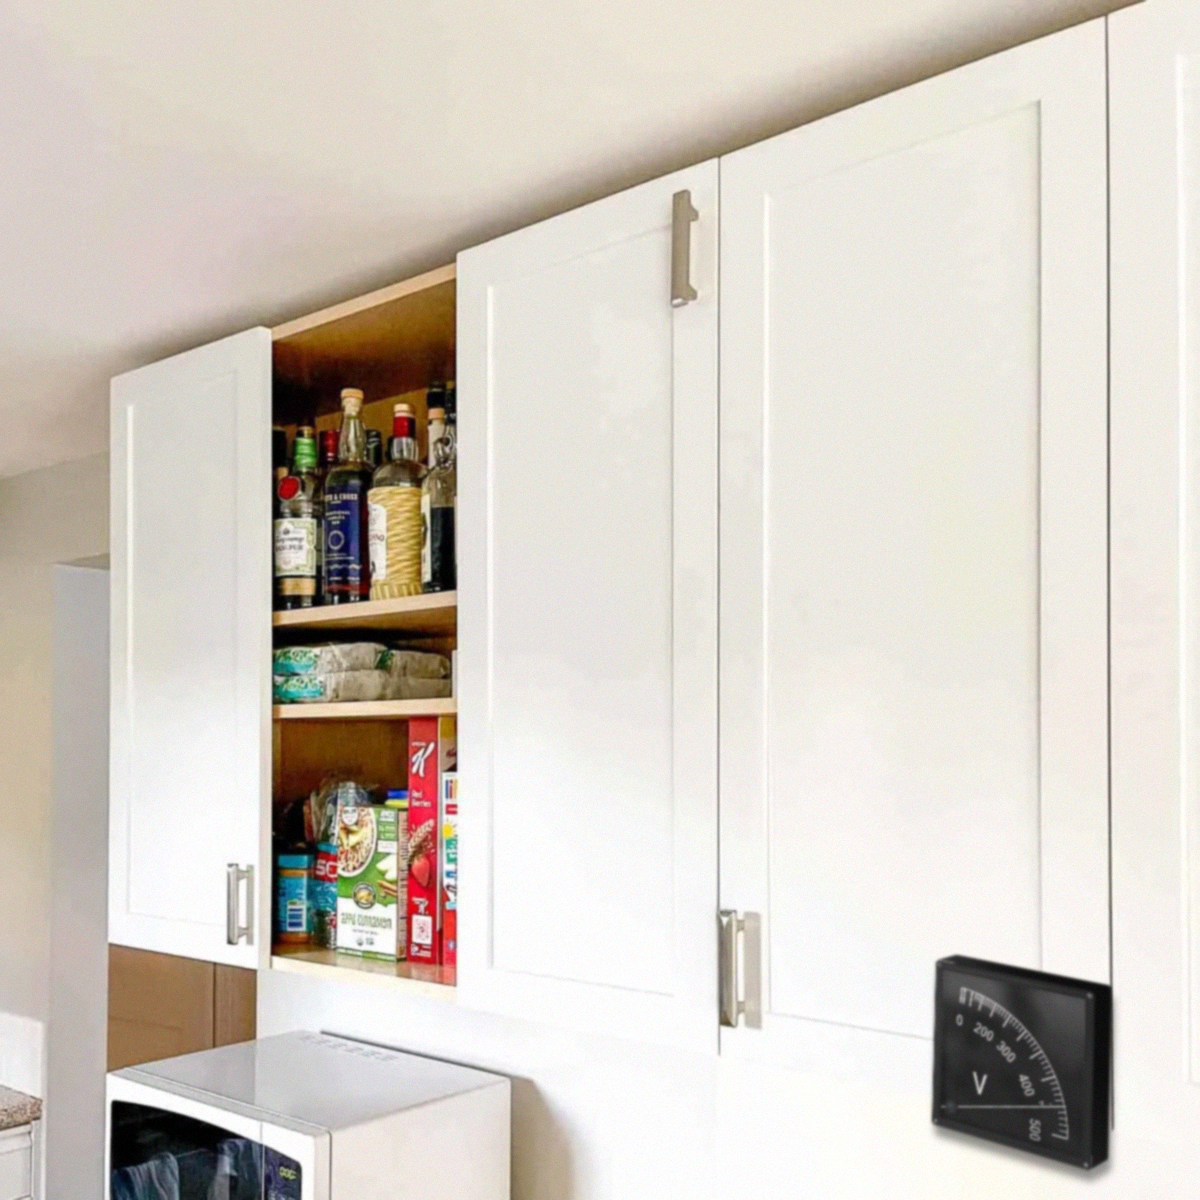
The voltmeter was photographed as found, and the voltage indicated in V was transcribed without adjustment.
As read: 450 V
